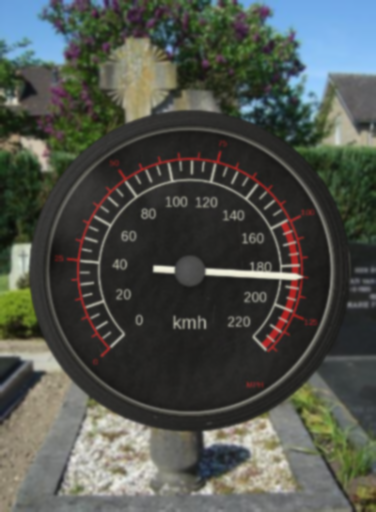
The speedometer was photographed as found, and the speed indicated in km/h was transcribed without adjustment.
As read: 185 km/h
